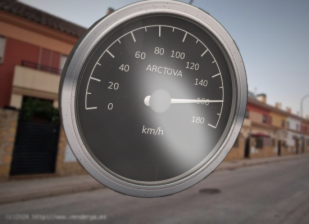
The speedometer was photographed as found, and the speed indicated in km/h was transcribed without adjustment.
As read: 160 km/h
